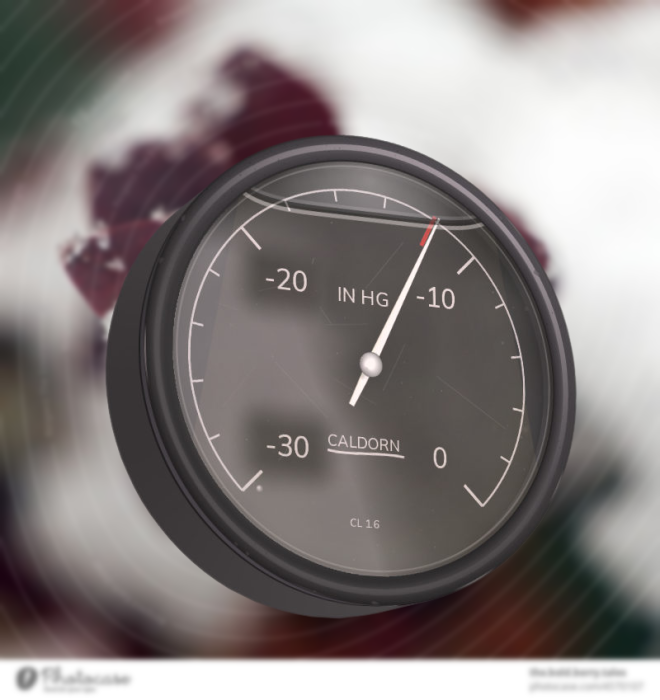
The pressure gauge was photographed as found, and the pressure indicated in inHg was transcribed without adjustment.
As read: -12 inHg
